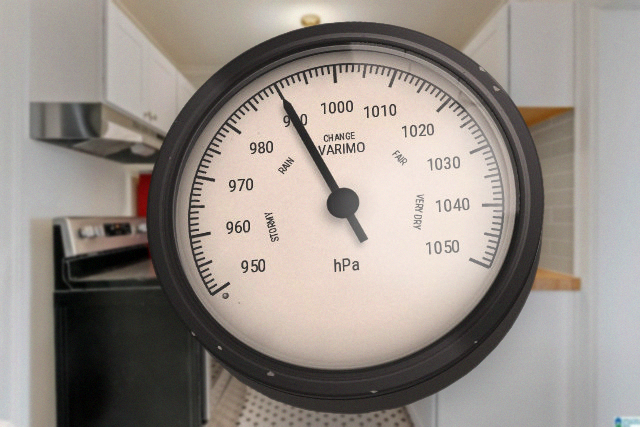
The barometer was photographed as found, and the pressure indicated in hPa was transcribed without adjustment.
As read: 990 hPa
